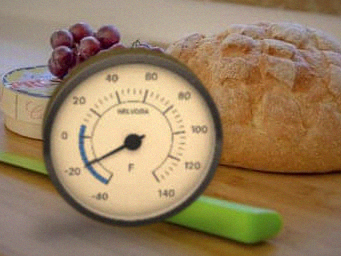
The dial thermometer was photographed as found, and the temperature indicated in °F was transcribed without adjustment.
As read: -20 °F
